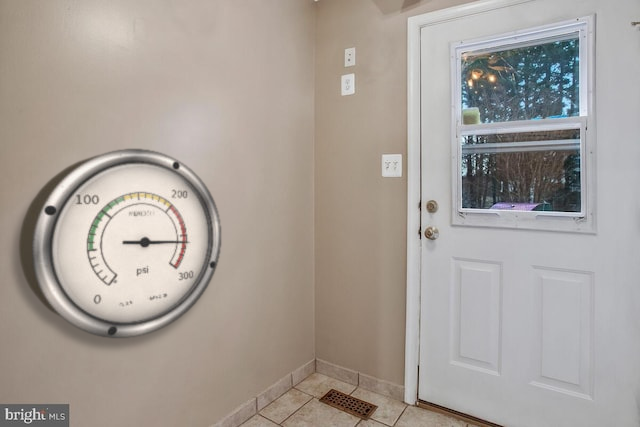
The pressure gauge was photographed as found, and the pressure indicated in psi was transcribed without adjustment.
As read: 260 psi
